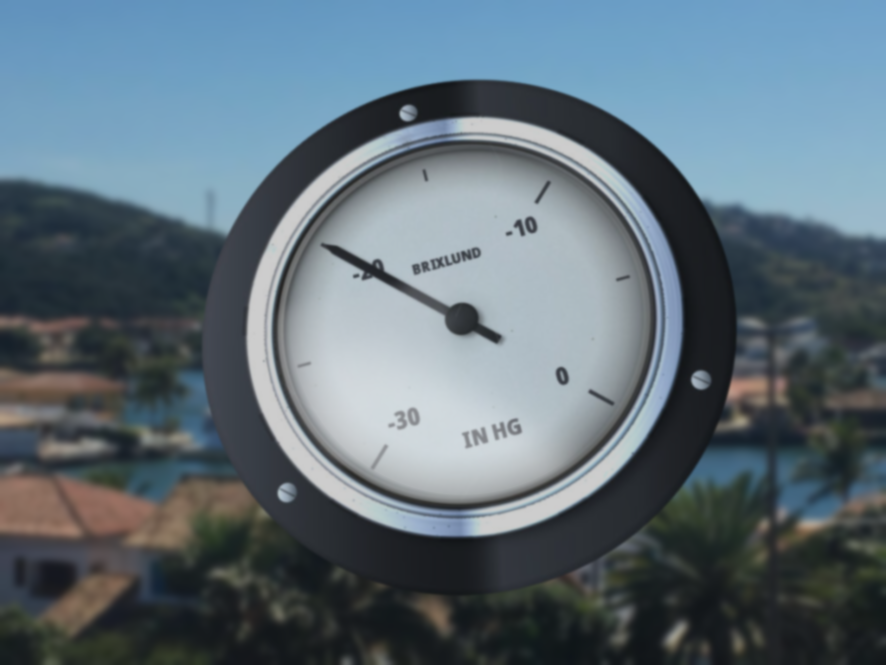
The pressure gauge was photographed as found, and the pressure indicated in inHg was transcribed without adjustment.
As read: -20 inHg
